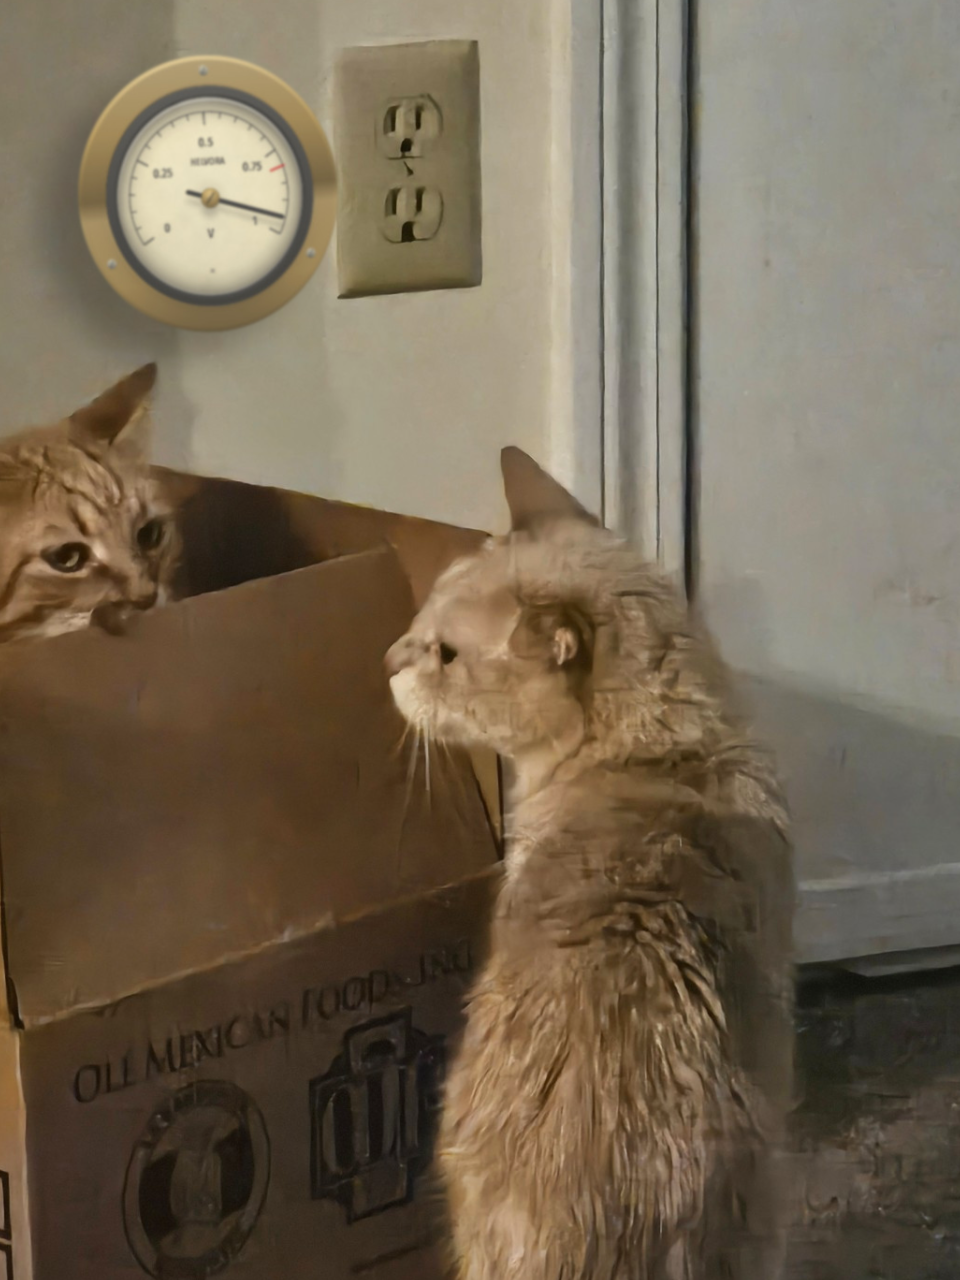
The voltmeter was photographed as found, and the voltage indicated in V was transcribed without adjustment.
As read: 0.95 V
